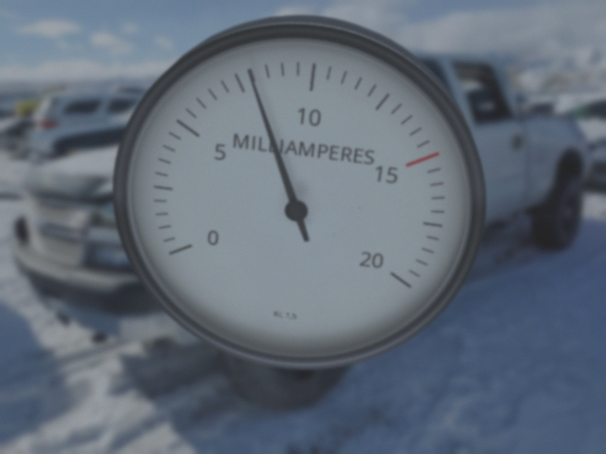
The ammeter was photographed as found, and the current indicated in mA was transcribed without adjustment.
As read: 8 mA
